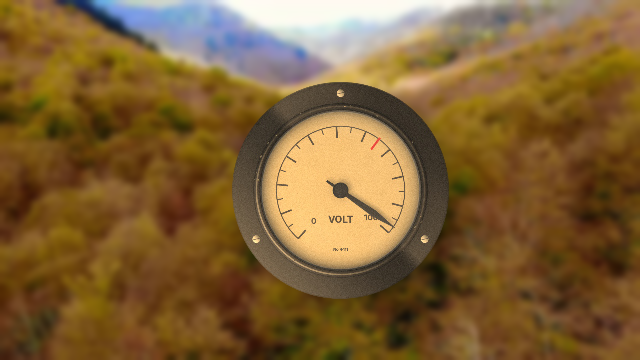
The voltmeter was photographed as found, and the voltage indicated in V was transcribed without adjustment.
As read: 97.5 V
